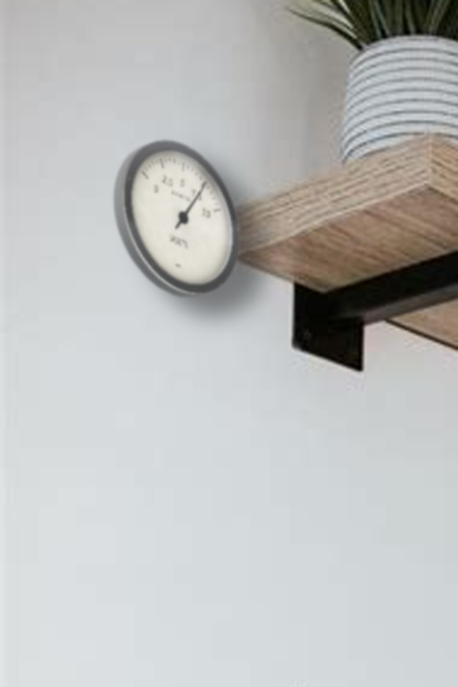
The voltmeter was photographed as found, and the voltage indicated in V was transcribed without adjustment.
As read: 7.5 V
